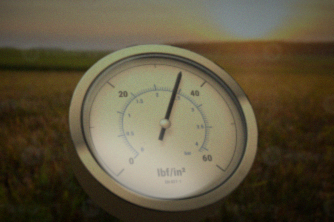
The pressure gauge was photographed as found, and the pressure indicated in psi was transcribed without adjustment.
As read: 35 psi
